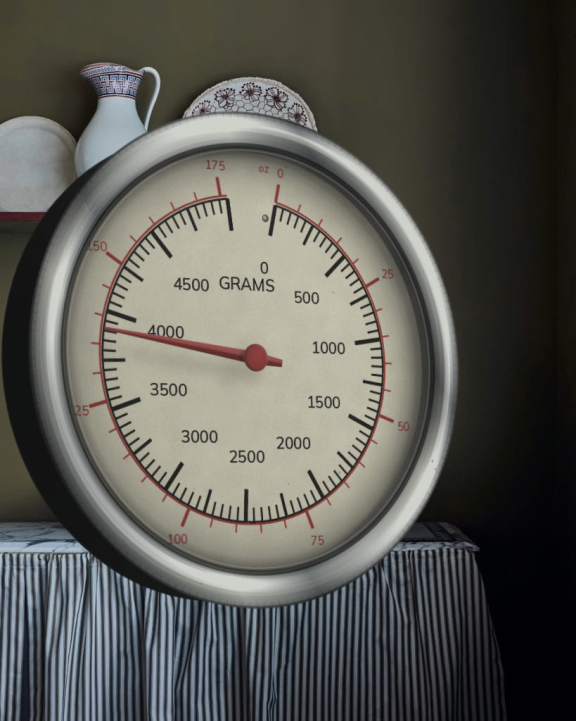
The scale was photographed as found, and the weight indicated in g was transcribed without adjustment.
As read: 3900 g
